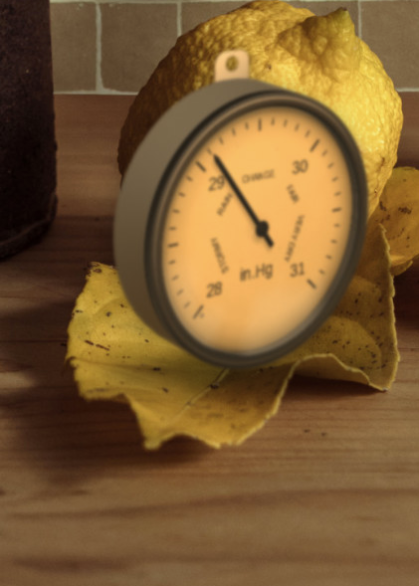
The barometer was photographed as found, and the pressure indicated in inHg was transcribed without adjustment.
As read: 29.1 inHg
